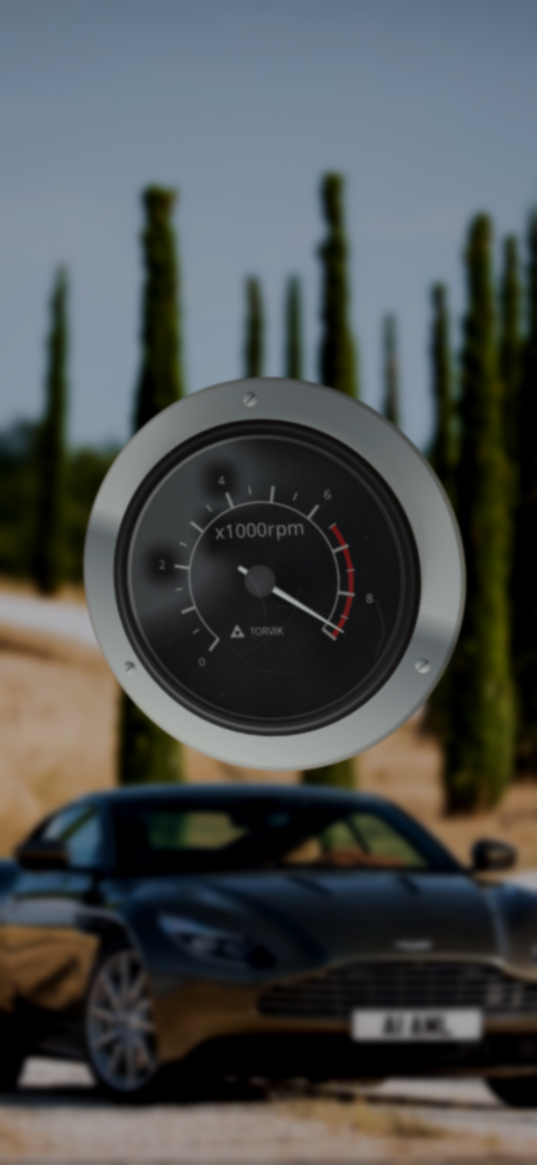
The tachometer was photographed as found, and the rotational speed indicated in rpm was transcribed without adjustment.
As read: 8750 rpm
